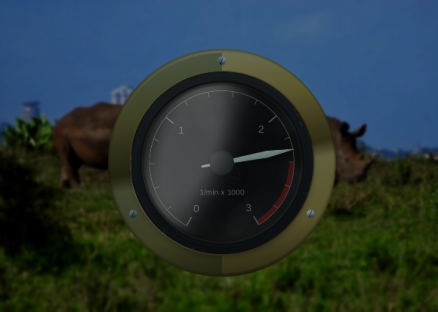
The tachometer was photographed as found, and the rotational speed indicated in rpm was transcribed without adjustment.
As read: 2300 rpm
